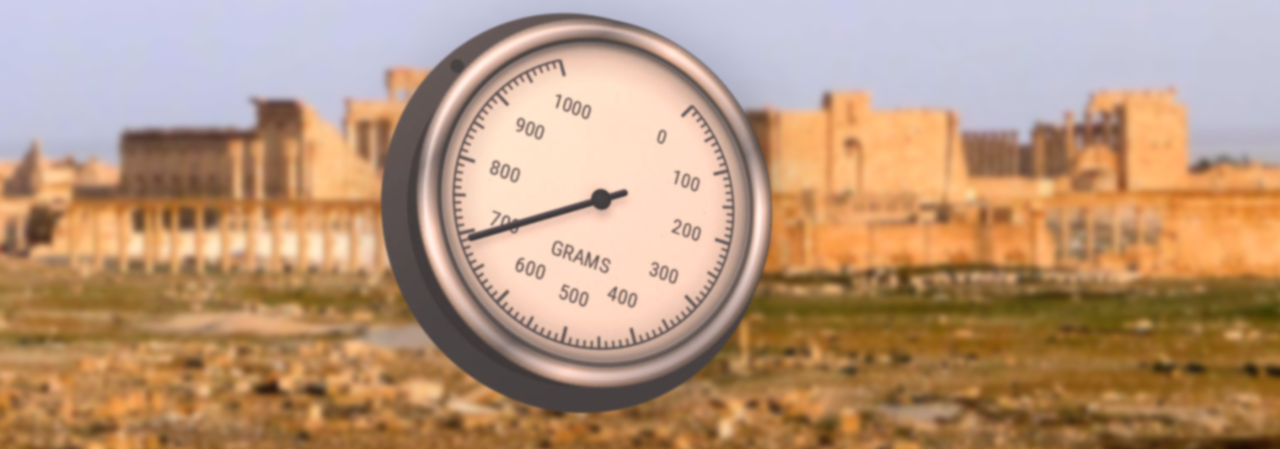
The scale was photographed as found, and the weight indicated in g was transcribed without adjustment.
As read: 690 g
